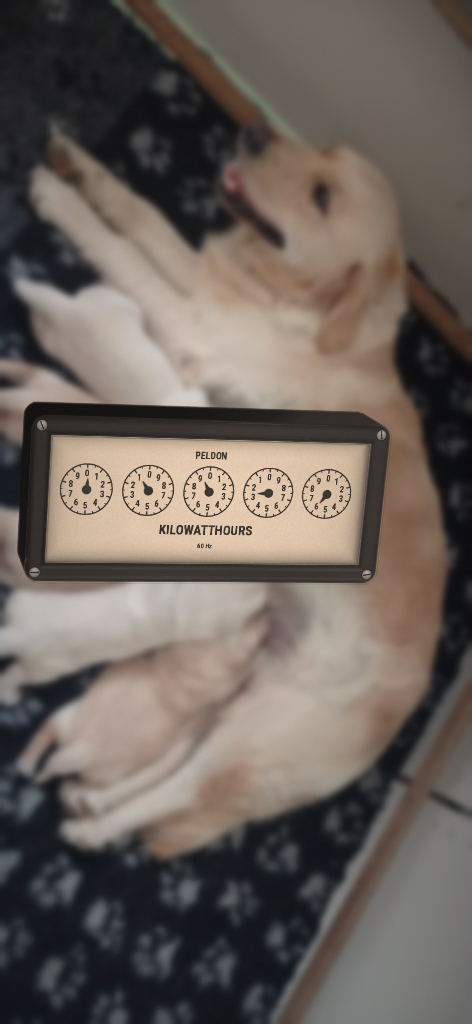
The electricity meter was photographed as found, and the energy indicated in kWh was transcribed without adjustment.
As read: 926 kWh
